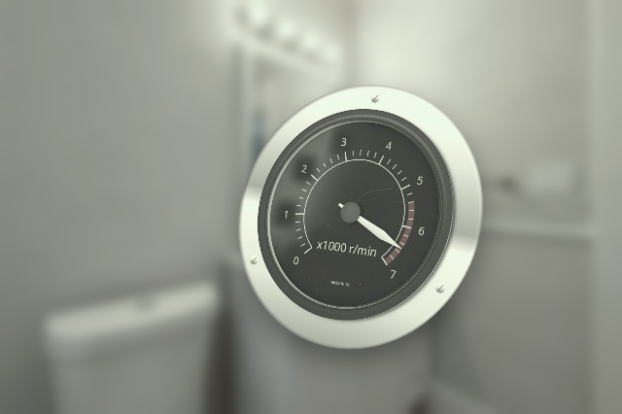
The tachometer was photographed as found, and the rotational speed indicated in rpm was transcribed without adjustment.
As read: 6500 rpm
